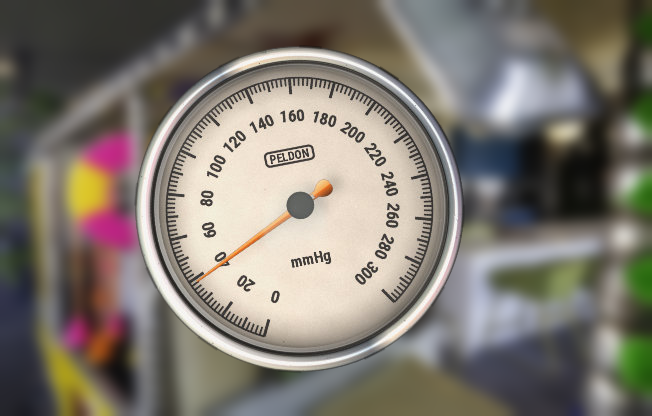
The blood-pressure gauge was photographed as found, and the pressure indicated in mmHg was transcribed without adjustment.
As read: 38 mmHg
